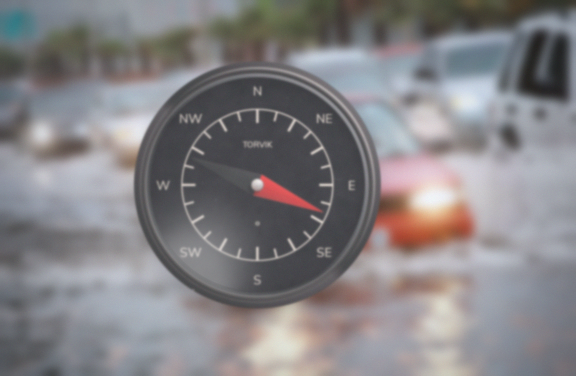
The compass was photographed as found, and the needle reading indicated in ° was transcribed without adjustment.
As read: 112.5 °
